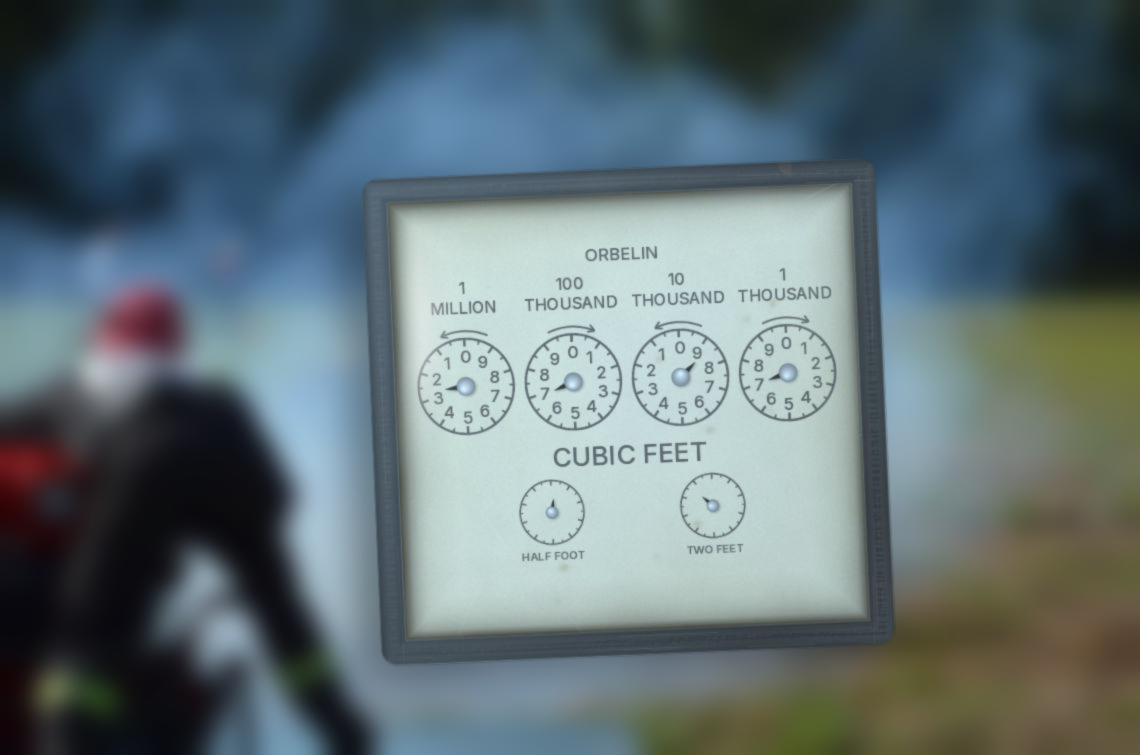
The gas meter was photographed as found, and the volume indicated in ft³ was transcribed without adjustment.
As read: 268700 ft³
